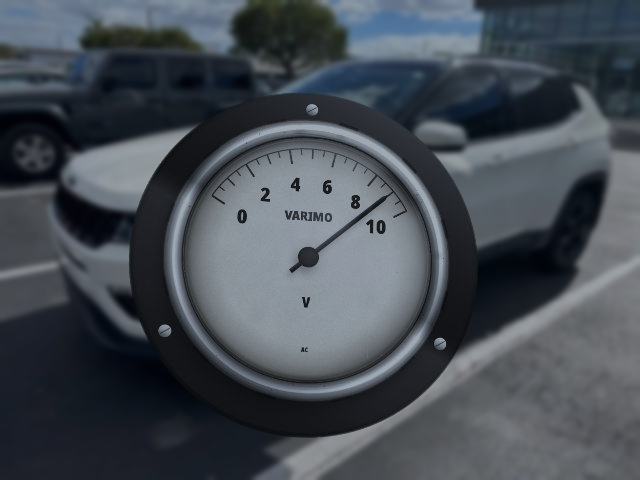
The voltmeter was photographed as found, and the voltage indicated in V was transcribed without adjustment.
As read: 9 V
